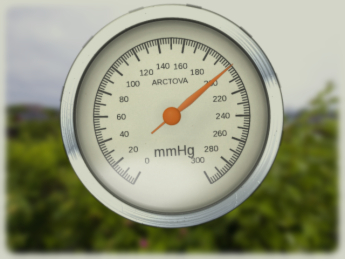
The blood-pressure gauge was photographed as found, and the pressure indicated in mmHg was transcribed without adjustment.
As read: 200 mmHg
